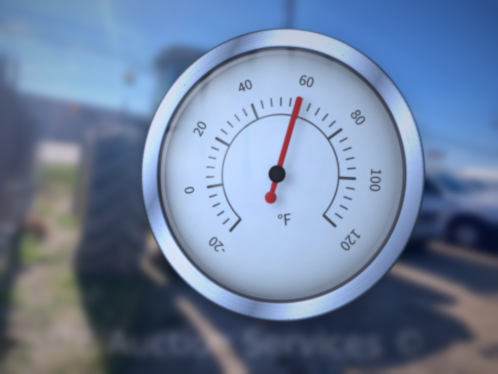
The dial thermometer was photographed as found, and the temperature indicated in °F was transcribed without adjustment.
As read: 60 °F
